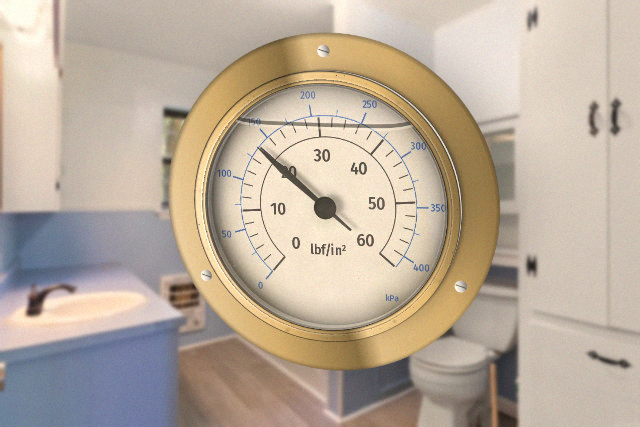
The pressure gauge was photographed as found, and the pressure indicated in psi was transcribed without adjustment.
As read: 20 psi
